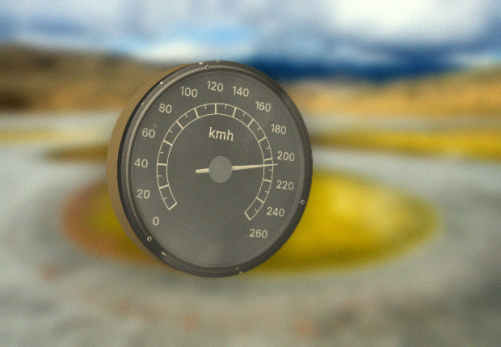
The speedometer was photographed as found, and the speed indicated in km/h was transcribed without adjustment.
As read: 205 km/h
